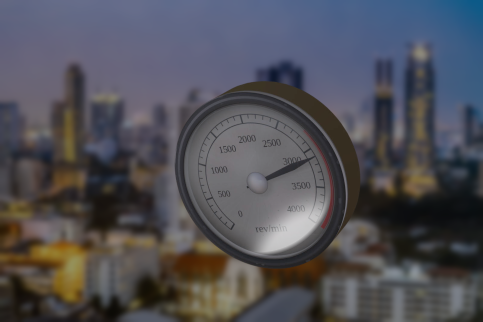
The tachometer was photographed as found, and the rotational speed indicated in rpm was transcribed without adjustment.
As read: 3100 rpm
